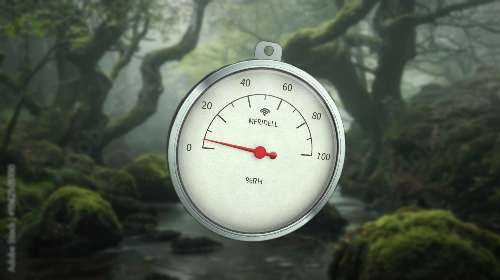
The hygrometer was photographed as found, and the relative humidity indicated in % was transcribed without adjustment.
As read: 5 %
